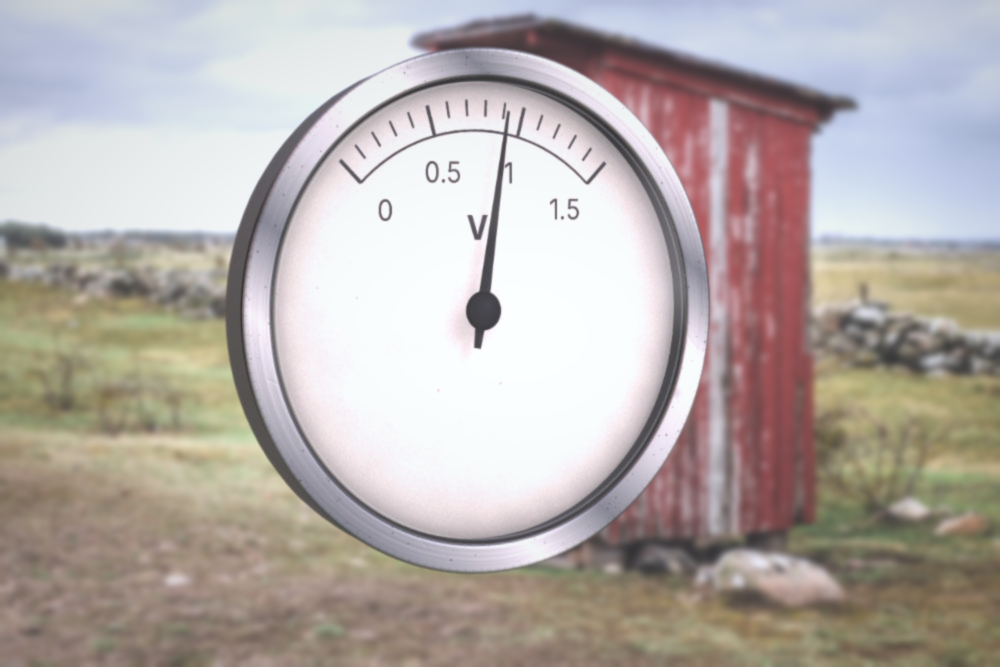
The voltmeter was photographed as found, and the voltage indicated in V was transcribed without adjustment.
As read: 0.9 V
